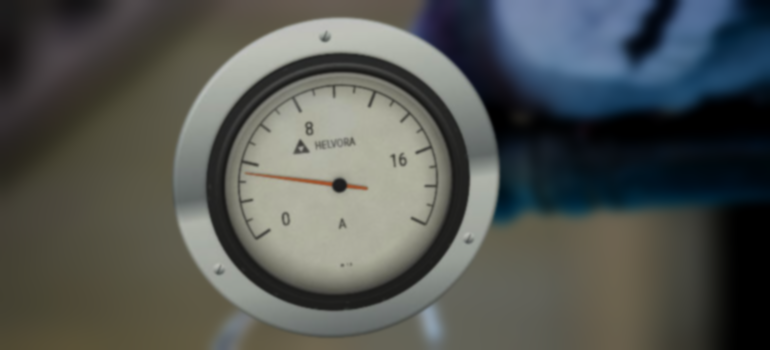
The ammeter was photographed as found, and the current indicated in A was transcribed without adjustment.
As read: 3.5 A
